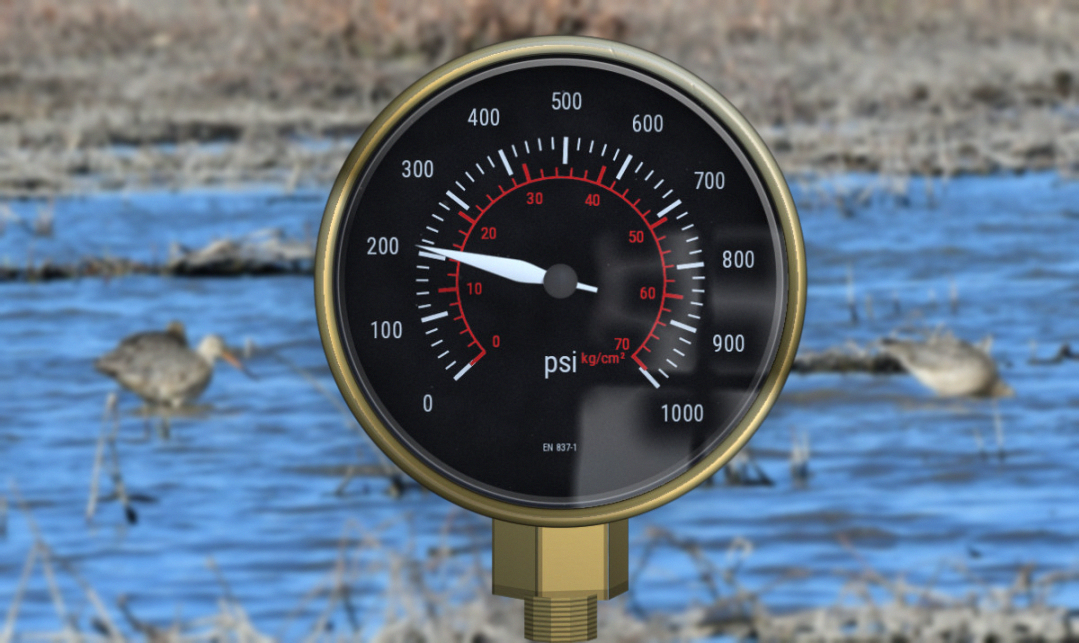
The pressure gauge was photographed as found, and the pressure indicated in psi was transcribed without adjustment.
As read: 210 psi
